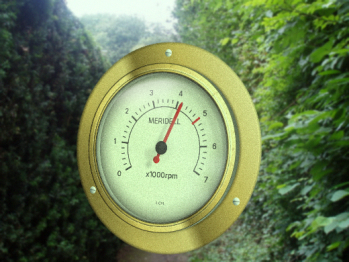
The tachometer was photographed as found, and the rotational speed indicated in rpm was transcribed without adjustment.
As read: 4200 rpm
